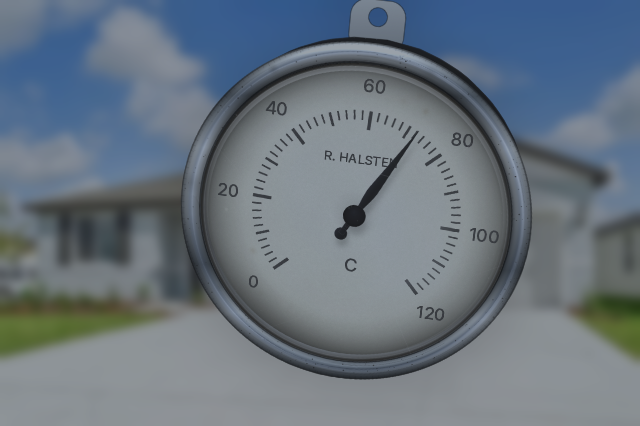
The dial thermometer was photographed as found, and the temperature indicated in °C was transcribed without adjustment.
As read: 72 °C
